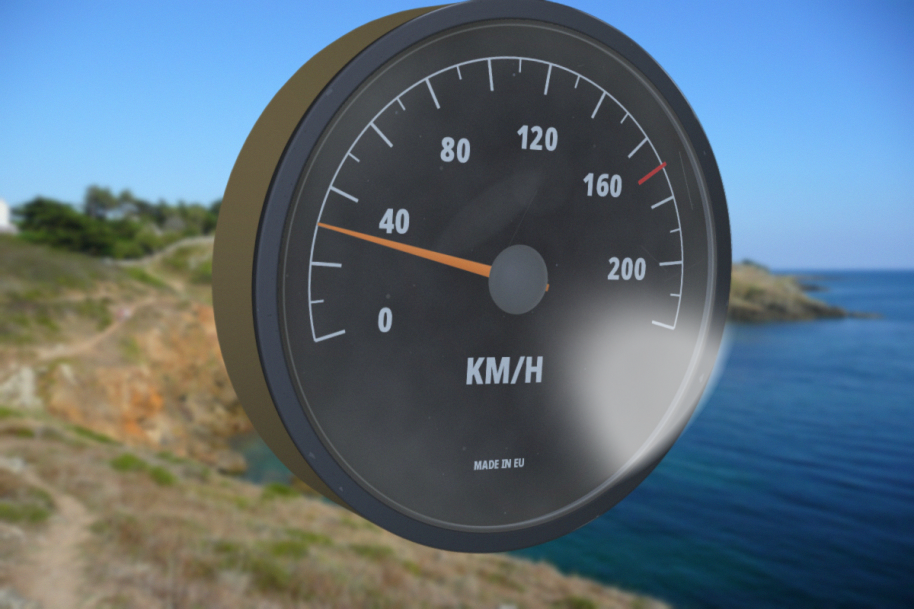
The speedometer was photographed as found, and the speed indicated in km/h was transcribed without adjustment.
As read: 30 km/h
